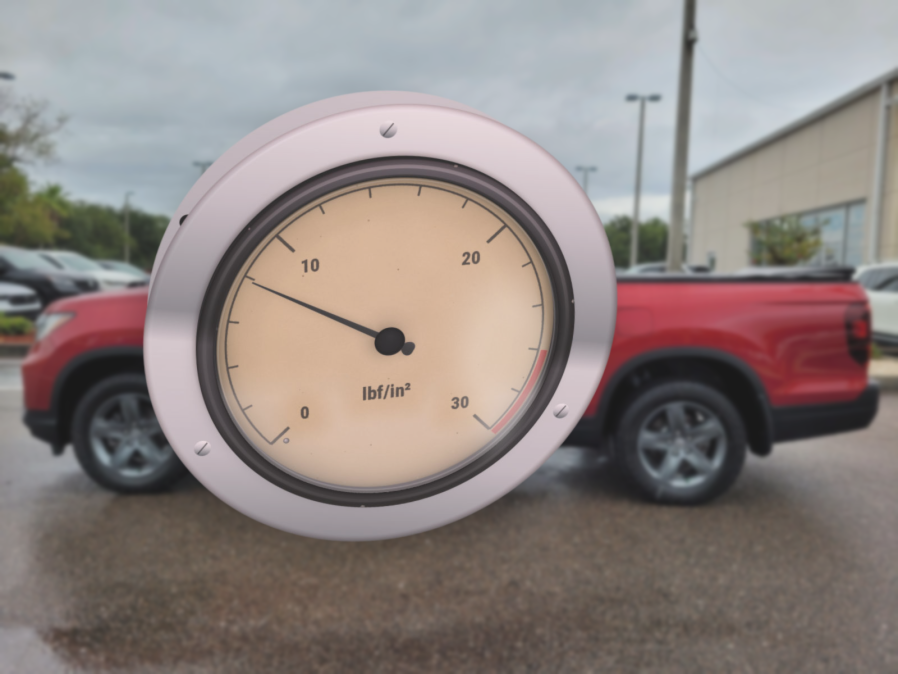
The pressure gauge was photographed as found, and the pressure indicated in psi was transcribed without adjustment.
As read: 8 psi
